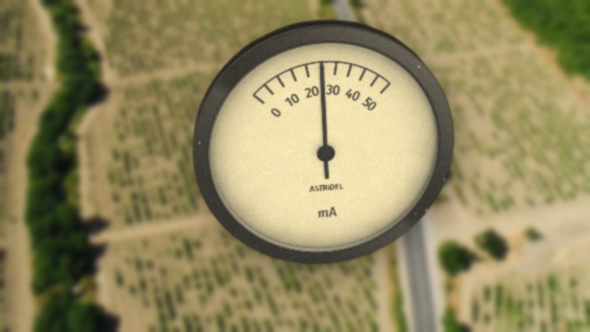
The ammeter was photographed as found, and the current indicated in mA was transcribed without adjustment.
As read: 25 mA
